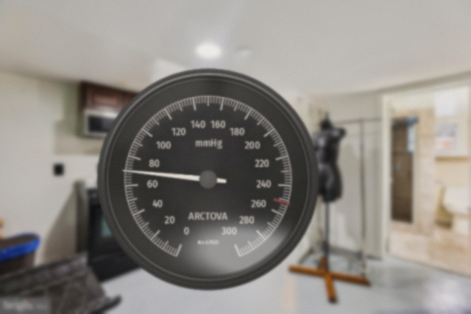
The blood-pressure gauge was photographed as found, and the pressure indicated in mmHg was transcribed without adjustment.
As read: 70 mmHg
